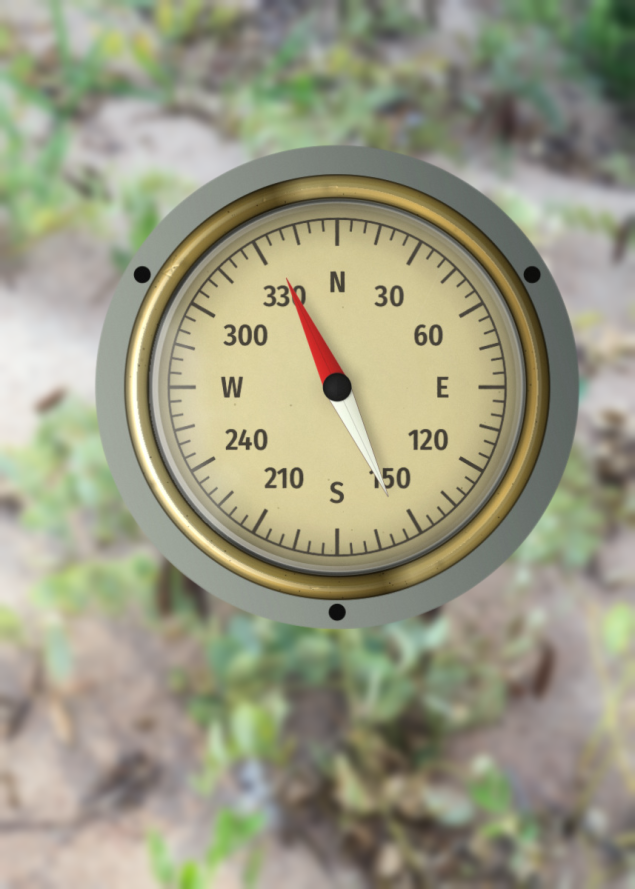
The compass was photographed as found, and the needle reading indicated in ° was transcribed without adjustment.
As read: 335 °
